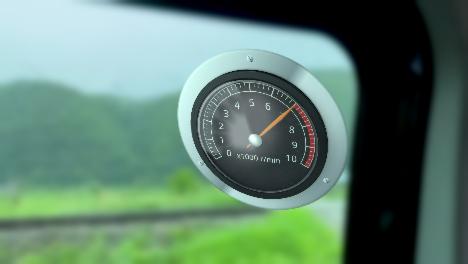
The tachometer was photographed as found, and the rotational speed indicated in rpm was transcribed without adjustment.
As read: 7000 rpm
